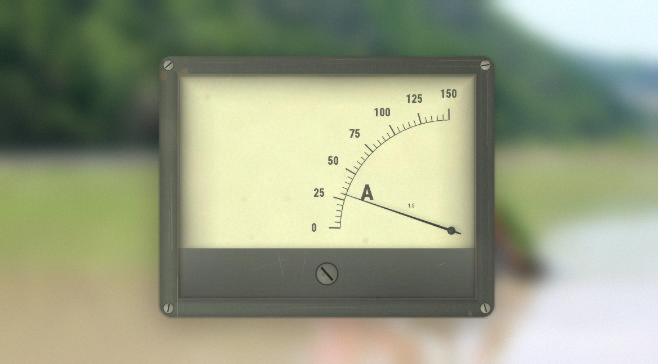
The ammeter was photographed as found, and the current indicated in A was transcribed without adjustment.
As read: 30 A
